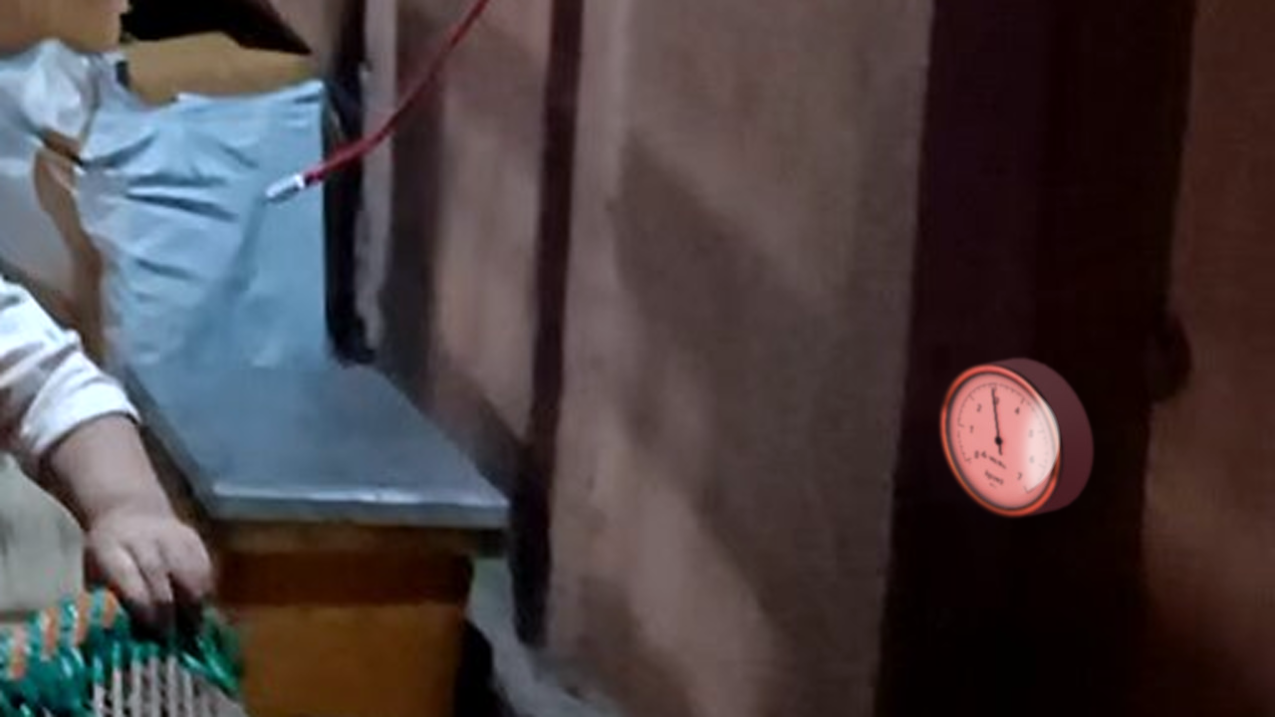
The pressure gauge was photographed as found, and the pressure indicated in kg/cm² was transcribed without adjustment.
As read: 3 kg/cm²
